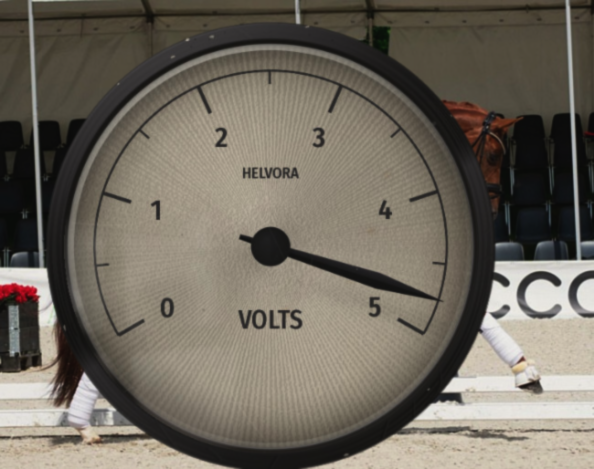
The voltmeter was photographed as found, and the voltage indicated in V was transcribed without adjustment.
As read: 4.75 V
